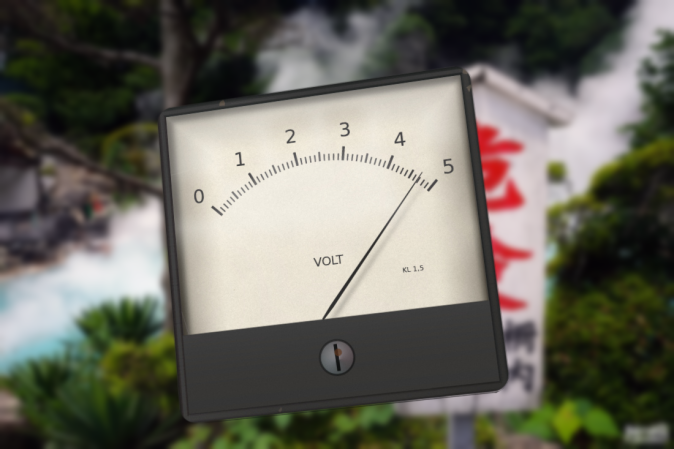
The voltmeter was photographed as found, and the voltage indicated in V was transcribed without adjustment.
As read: 4.7 V
